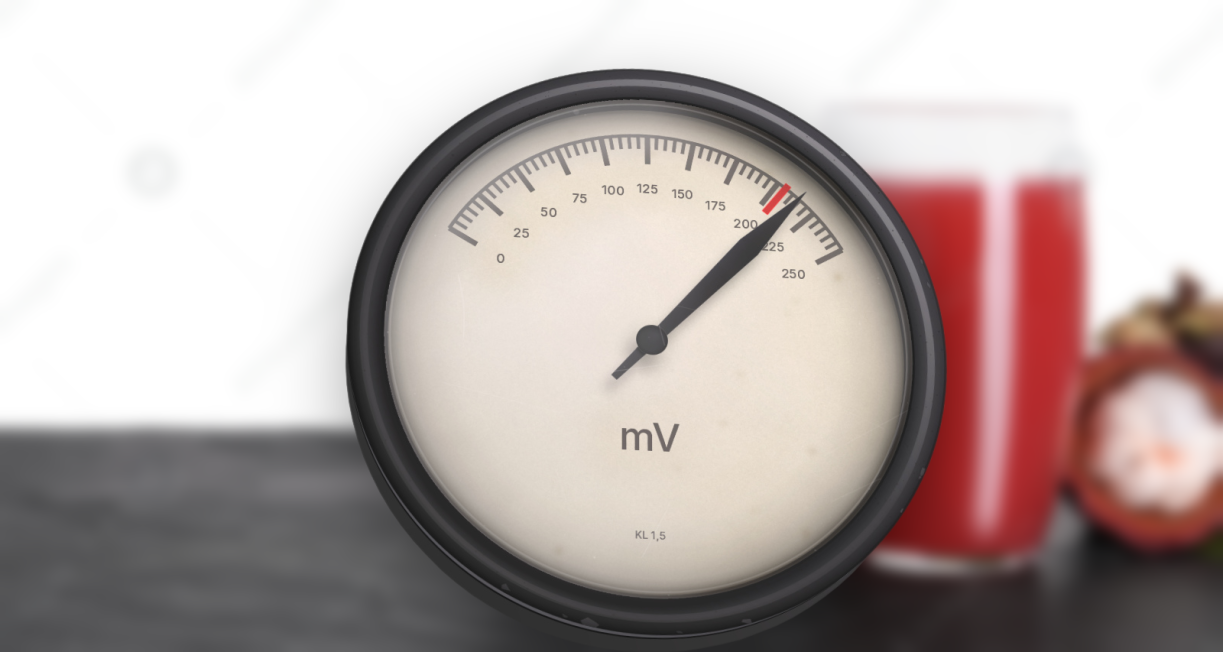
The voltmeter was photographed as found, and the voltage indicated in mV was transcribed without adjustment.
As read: 215 mV
